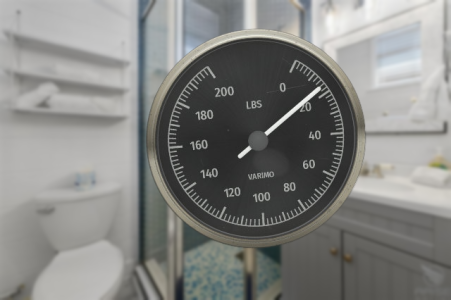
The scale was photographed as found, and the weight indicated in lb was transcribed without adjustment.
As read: 16 lb
